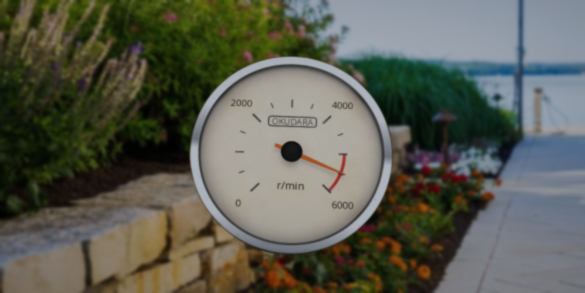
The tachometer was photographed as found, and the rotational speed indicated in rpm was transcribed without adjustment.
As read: 5500 rpm
